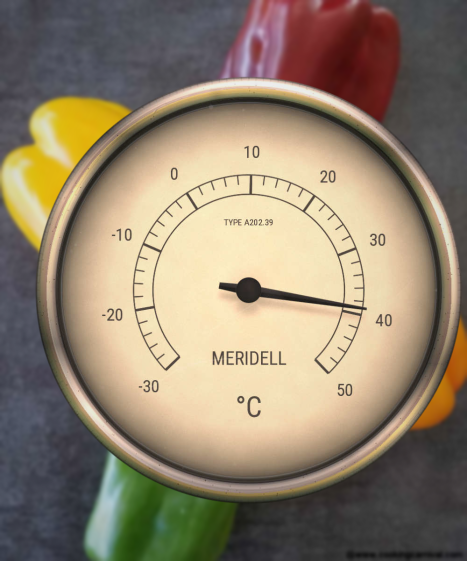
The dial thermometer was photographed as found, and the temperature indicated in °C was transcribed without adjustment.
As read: 39 °C
